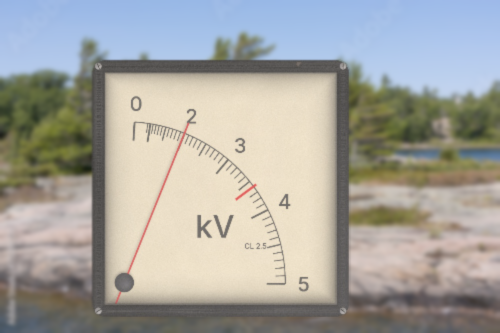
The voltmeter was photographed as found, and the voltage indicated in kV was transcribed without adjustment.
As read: 2 kV
